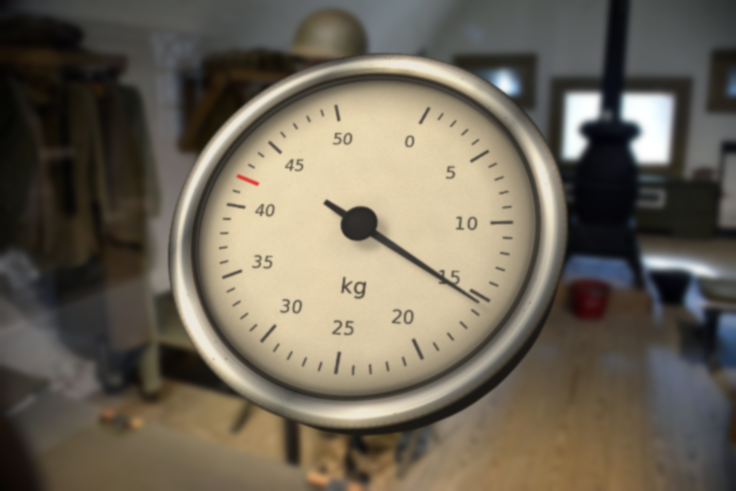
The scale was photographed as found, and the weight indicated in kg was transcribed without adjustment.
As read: 15.5 kg
